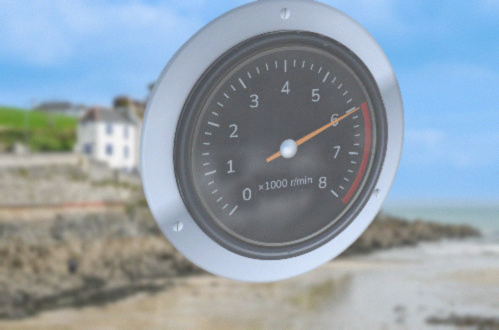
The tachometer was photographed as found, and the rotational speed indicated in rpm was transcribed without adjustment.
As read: 6000 rpm
